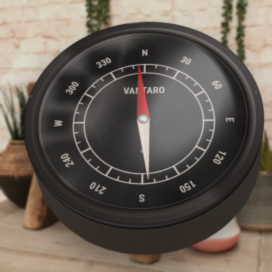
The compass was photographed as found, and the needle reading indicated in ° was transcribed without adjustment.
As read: 355 °
